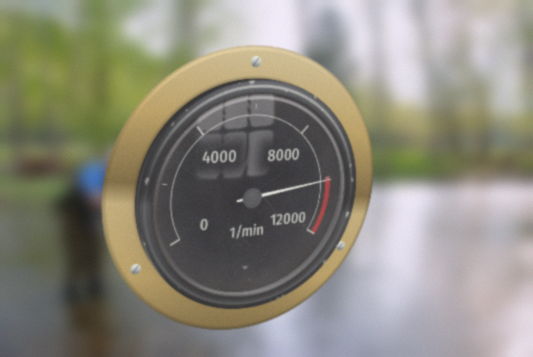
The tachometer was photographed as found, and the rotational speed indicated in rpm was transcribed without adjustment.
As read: 10000 rpm
